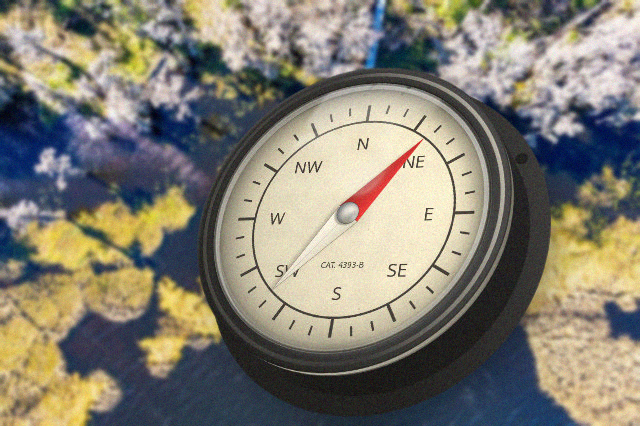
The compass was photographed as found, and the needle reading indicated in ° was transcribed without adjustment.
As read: 40 °
